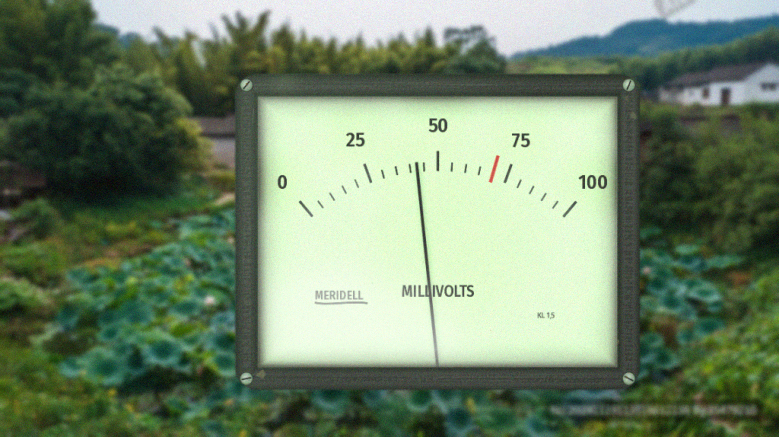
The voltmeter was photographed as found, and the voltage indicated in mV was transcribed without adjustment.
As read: 42.5 mV
